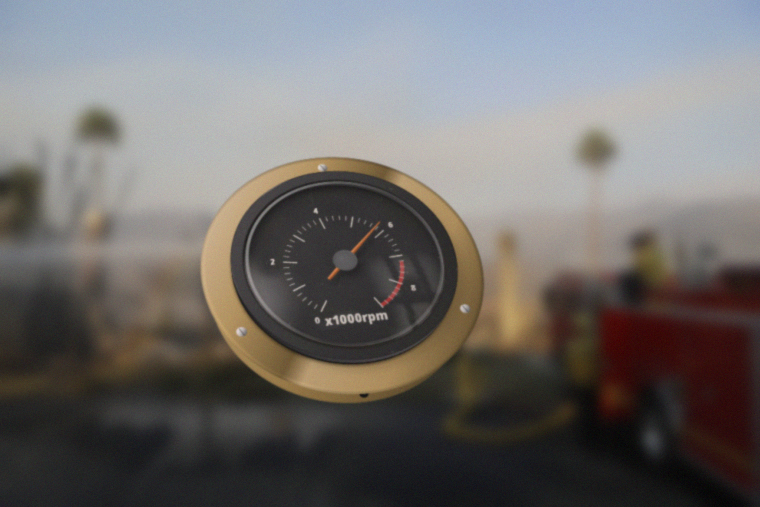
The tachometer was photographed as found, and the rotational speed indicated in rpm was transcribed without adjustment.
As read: 5800 rpm
